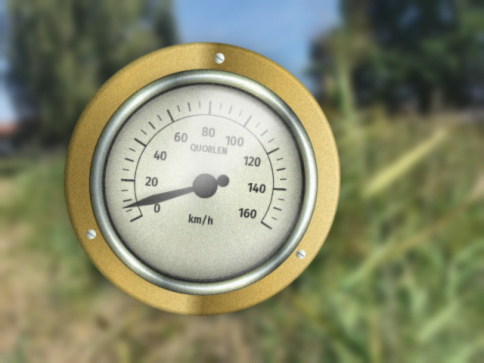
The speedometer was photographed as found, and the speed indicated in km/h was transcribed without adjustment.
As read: 7.5 km/h
